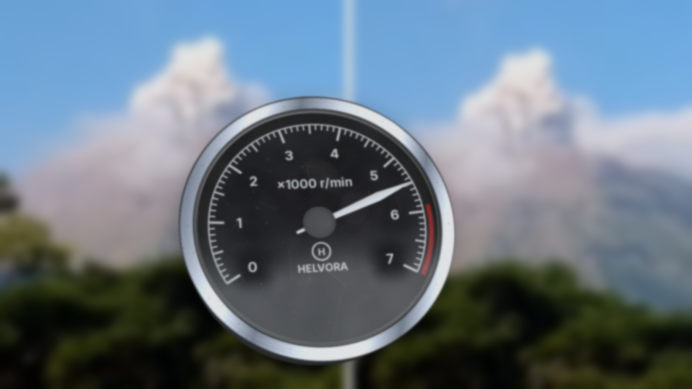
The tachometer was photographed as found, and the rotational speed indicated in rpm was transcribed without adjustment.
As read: 5500 rpm
